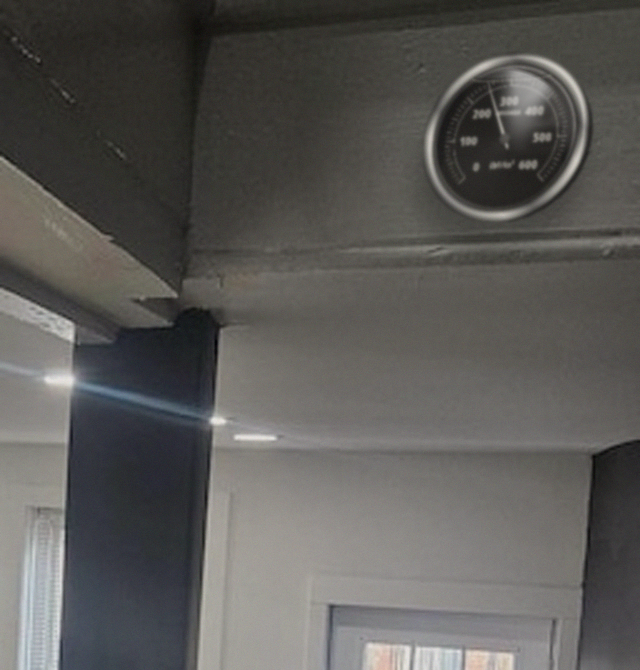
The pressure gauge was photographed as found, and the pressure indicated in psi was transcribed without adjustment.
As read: 250 psi
